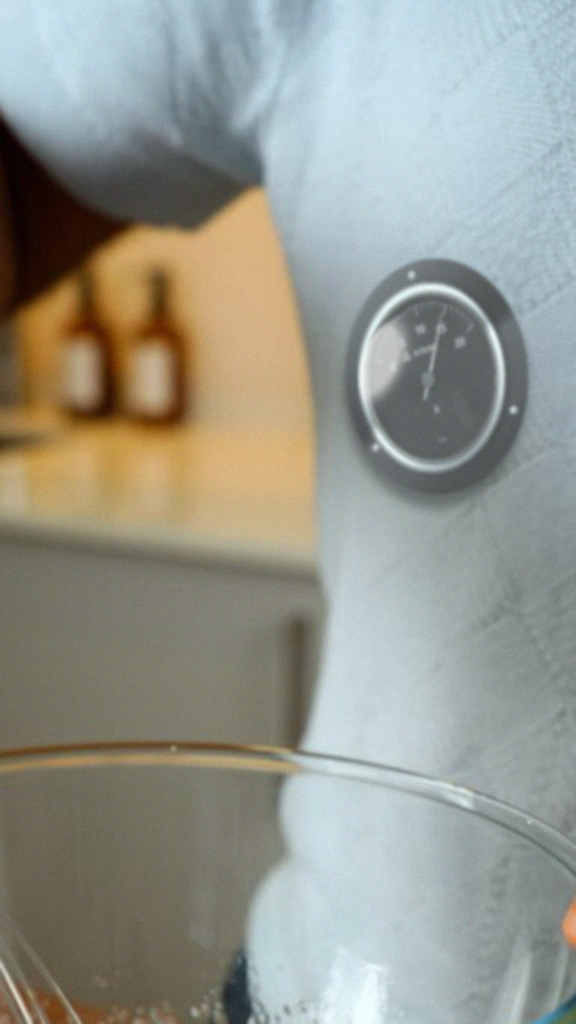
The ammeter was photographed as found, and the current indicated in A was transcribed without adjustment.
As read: 15 A
